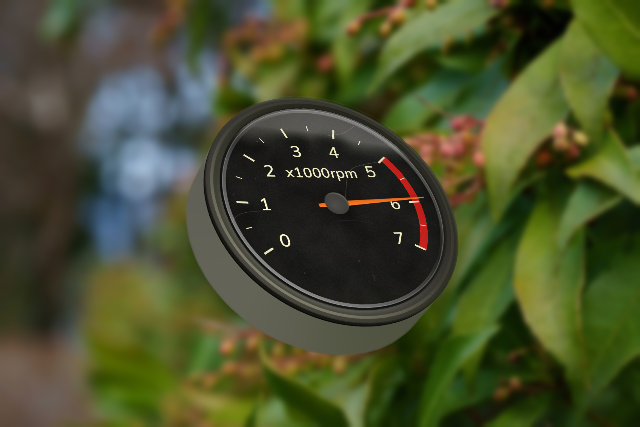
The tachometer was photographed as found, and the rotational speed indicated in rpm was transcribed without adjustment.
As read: 6000 rpm
